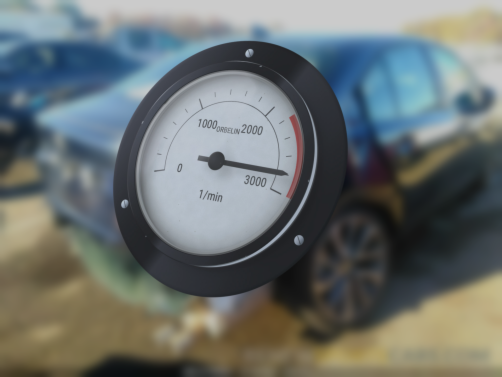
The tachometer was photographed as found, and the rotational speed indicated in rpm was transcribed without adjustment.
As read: 2800 rpm
